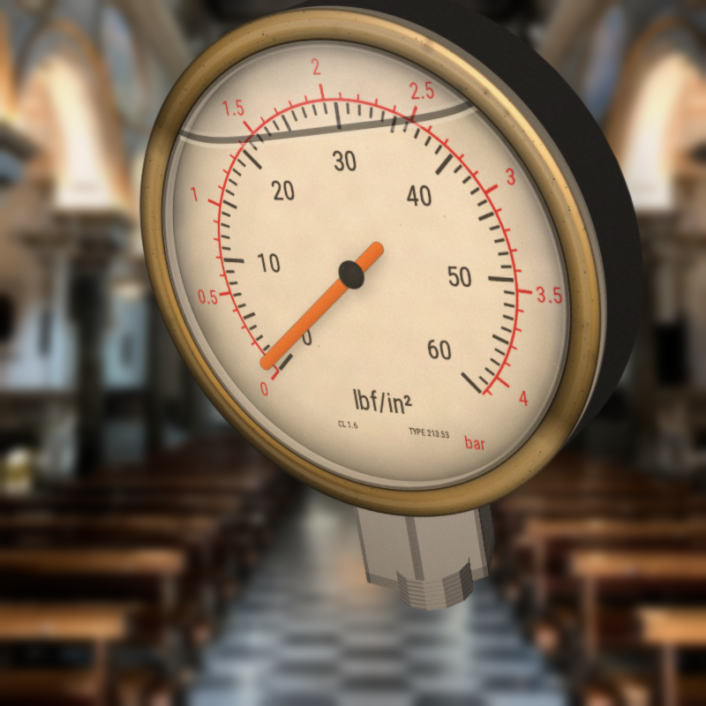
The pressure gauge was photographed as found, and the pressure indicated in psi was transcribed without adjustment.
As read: 1 psi
